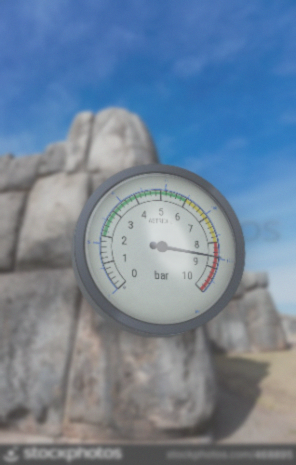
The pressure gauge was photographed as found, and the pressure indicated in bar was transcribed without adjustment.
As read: 8.6 bar
